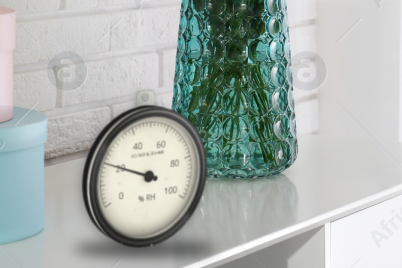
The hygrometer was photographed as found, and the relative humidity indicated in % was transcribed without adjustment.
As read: 20 %
